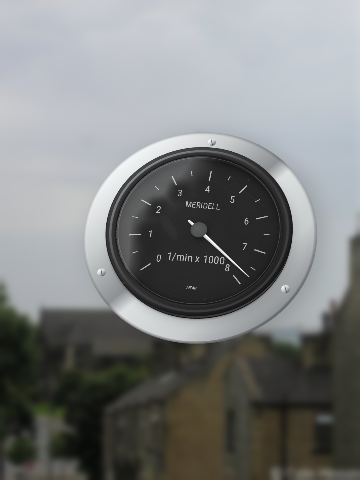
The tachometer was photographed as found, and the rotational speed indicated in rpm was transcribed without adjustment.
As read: 7750 rpm
